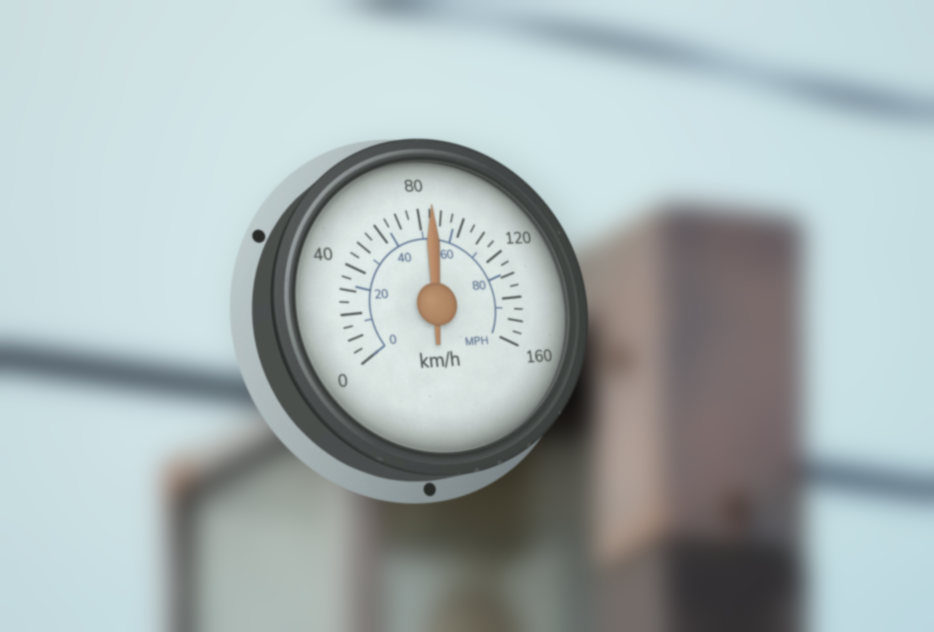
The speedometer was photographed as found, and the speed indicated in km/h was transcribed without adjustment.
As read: 85 km/h
